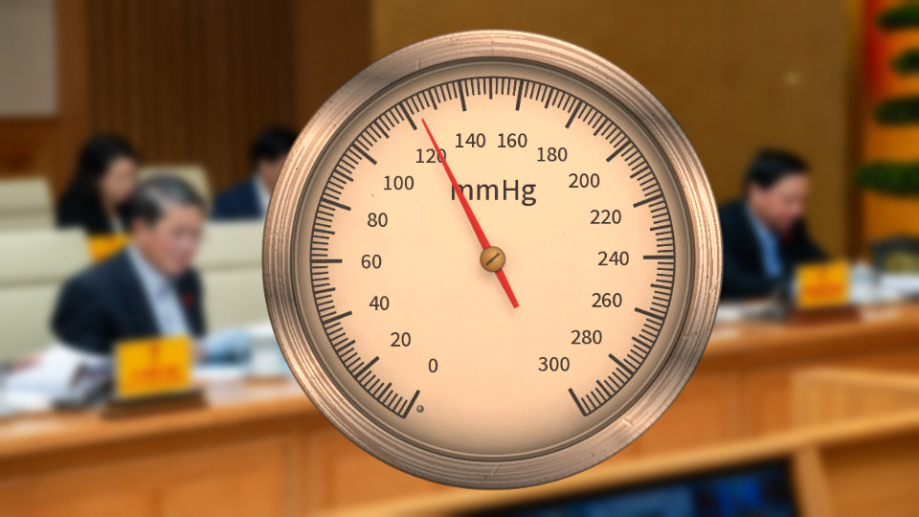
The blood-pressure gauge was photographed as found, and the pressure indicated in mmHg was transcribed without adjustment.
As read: 124 mmHg
